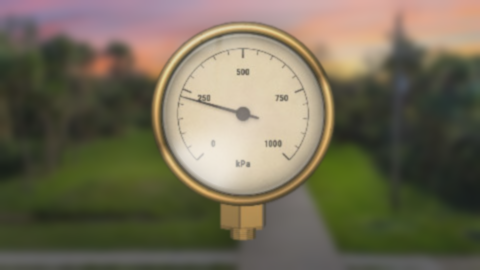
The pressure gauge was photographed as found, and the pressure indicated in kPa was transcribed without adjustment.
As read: 225 kPa
